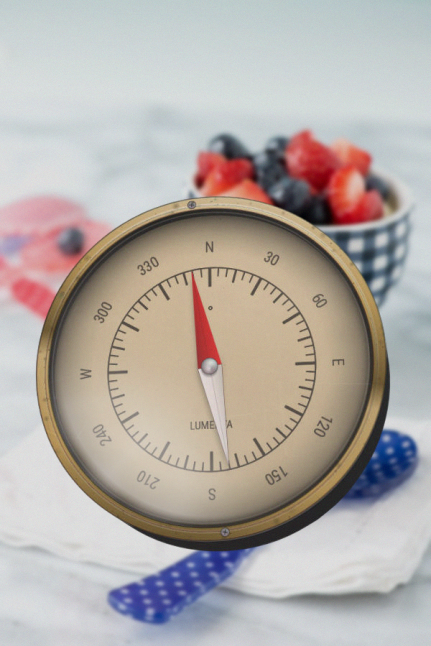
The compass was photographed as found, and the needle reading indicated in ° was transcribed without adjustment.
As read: 350 °
